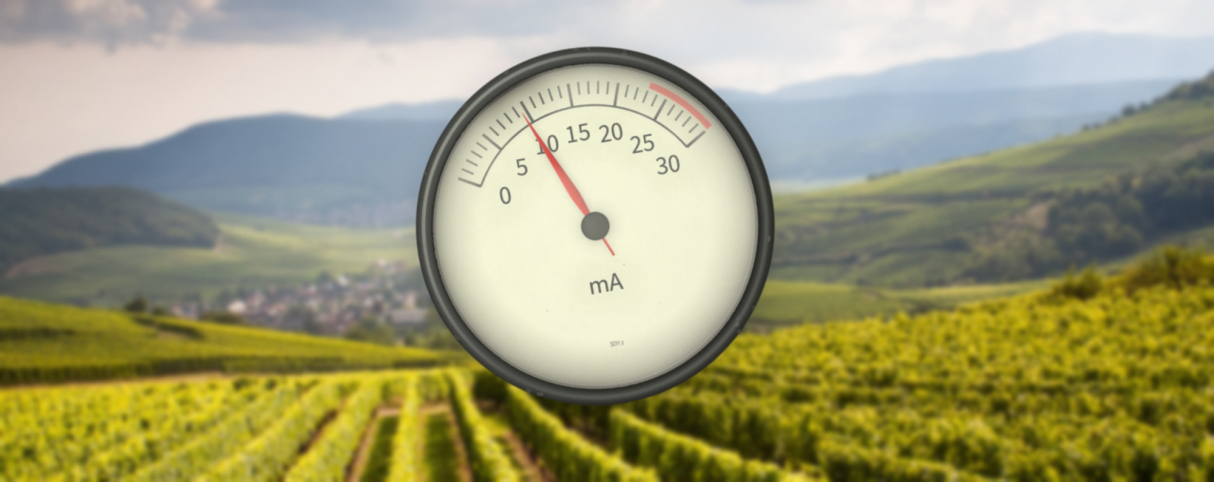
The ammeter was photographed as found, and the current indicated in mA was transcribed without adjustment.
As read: 9.5 mA
